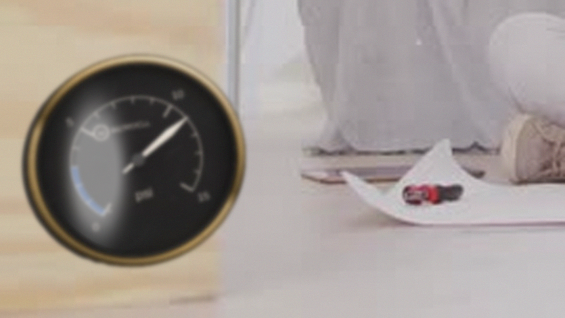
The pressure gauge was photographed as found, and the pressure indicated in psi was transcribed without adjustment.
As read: 11 psi
